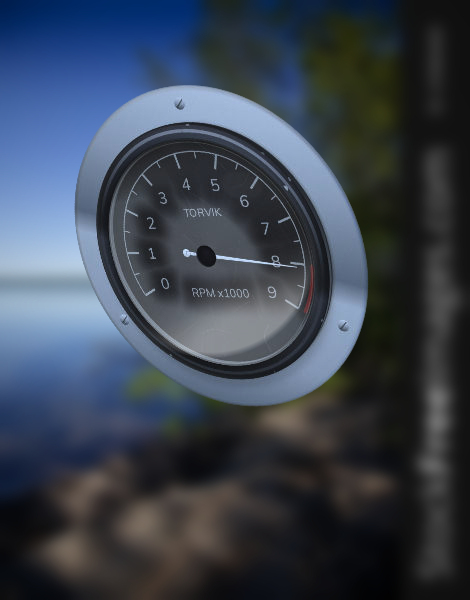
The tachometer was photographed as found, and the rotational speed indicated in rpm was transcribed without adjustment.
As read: 8000 rpm
